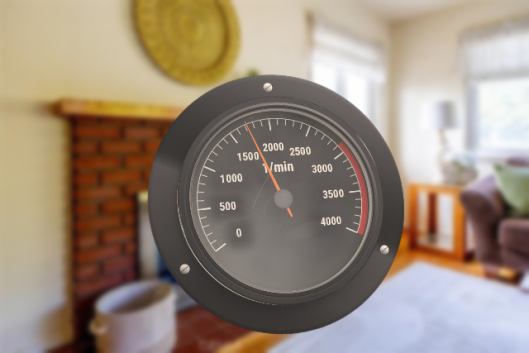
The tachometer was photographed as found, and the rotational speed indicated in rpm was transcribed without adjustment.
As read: 1700 rpm
